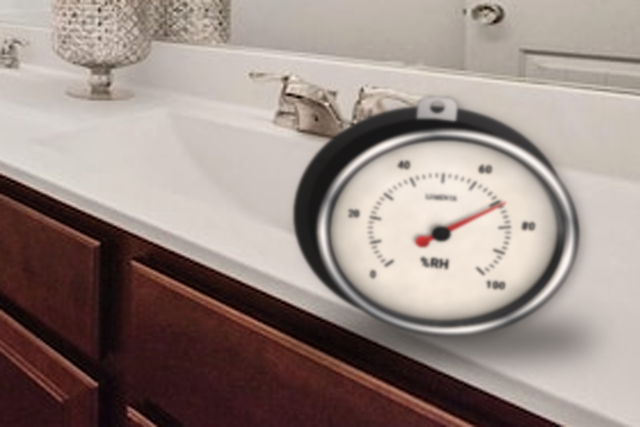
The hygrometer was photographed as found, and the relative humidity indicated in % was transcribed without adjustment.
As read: 70 %
